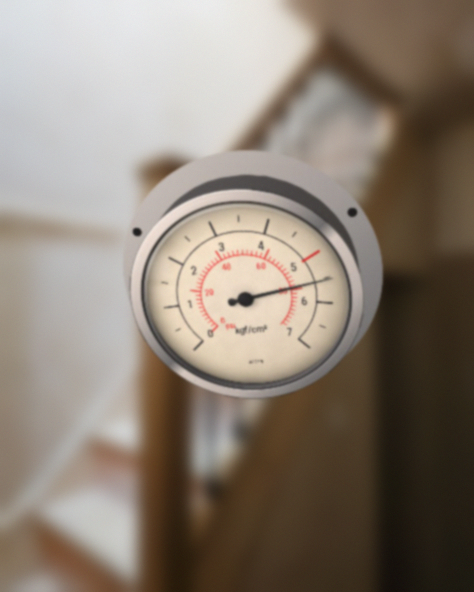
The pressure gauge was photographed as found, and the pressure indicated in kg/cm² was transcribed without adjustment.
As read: 5.5 kg/cm²
